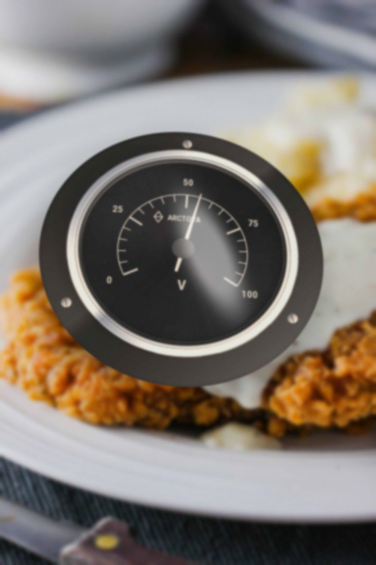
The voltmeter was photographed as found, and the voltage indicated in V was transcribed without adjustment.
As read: 55 V
